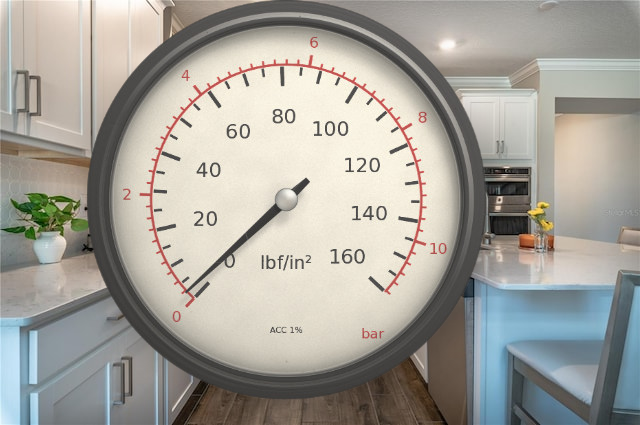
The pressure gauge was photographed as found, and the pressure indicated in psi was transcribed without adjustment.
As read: 2.5 psi
